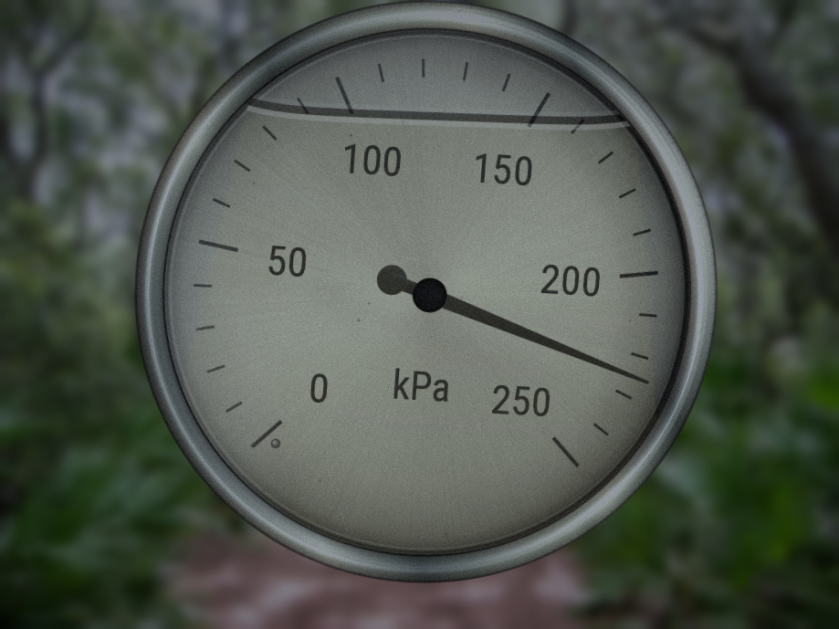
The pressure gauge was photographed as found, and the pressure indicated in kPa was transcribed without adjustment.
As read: 225 kPa
